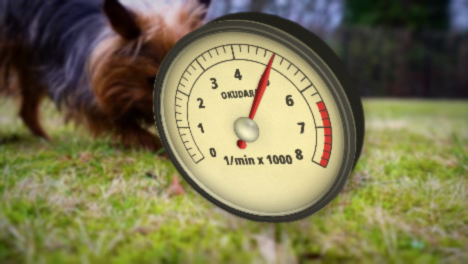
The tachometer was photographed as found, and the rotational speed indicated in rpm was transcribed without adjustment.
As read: 5000 rpm
